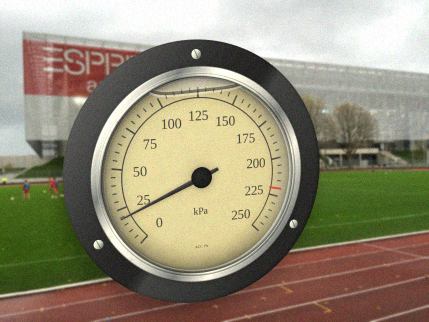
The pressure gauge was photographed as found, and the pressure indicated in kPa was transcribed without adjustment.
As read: 20 kPa
